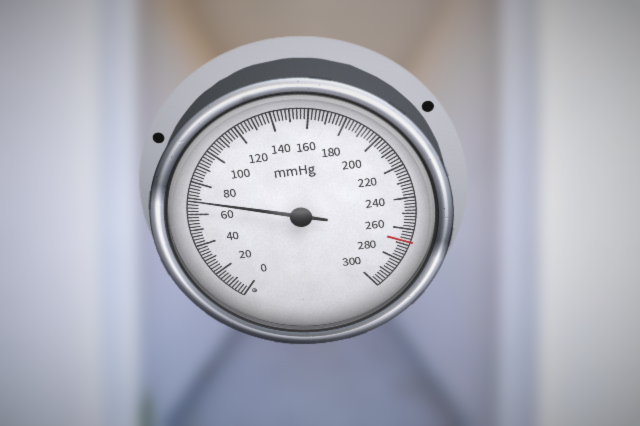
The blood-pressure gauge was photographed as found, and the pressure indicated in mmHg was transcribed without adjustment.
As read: 70 mmHg
